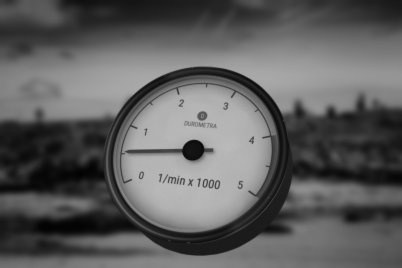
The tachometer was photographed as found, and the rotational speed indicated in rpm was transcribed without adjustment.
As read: 500 rpm
